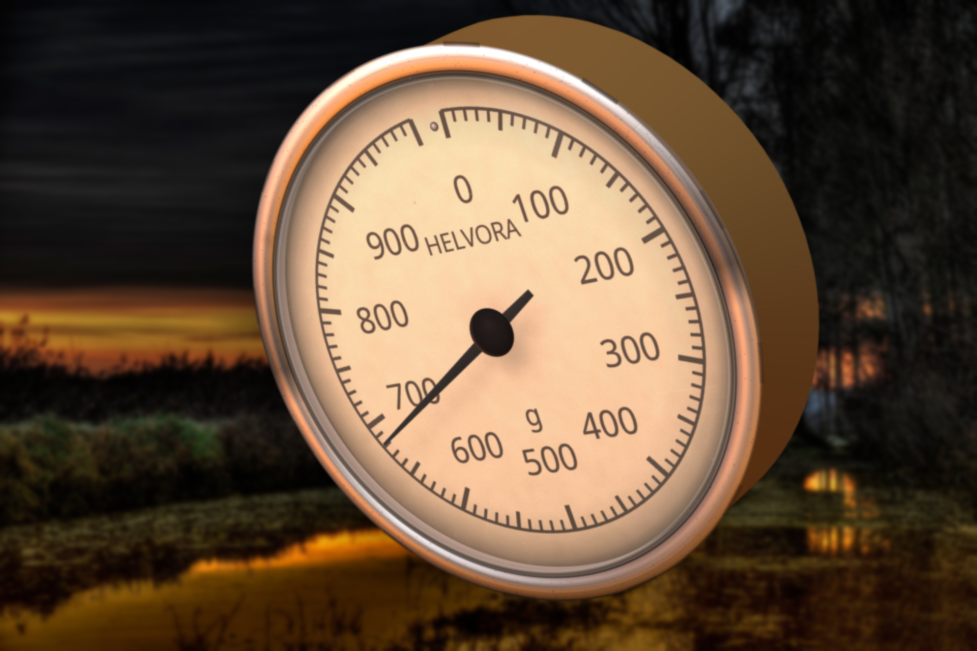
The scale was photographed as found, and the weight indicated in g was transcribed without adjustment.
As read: 680 g
